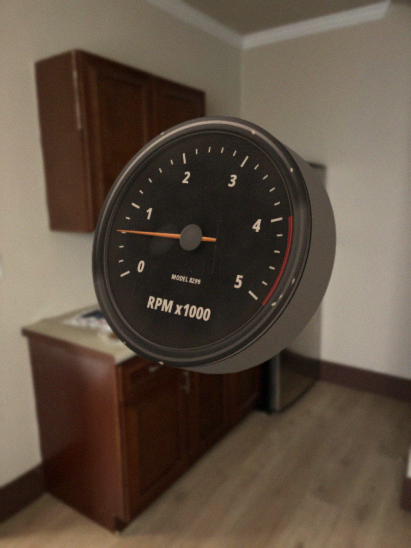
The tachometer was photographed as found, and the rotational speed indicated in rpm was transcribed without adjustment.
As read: 600 rpm
